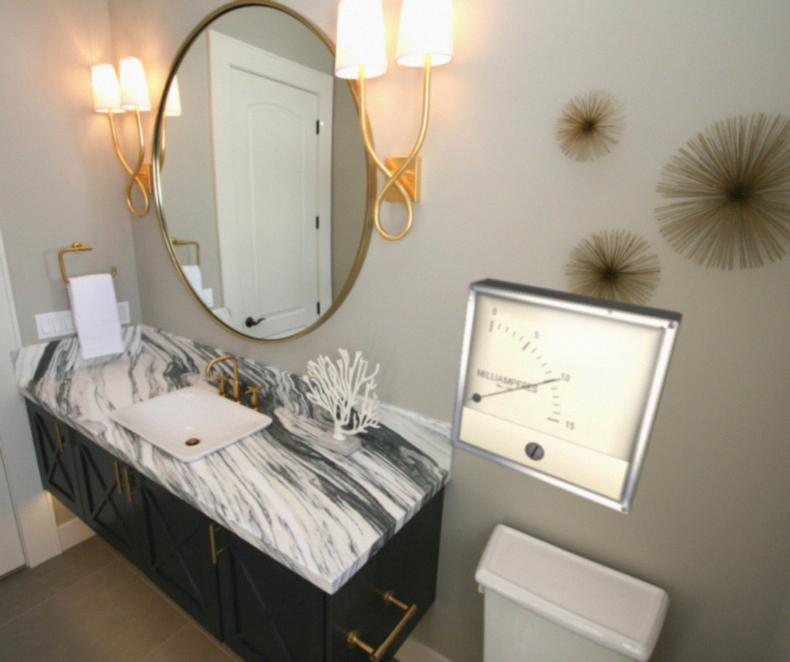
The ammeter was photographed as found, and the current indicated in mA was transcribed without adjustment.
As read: 10 mA
